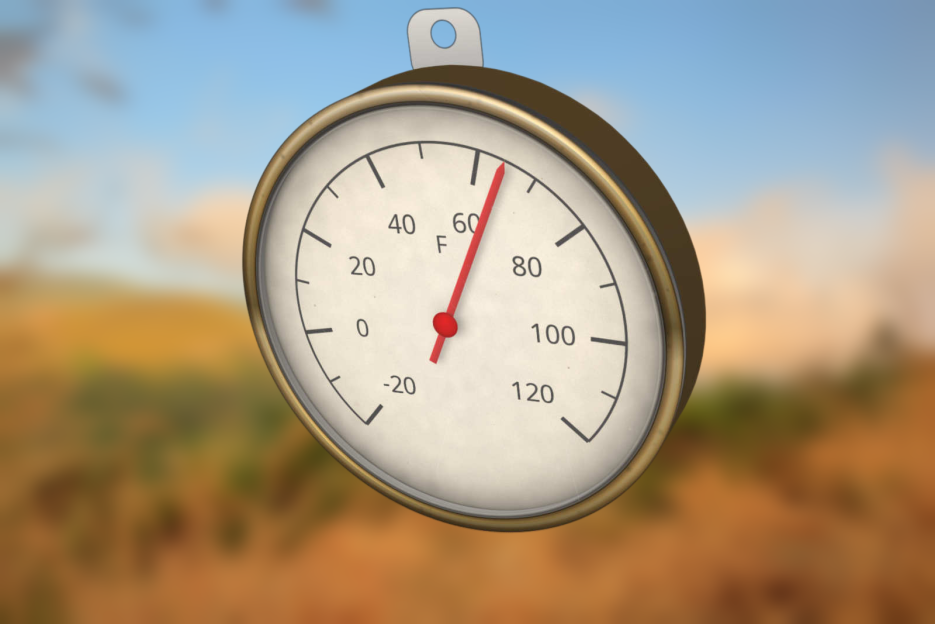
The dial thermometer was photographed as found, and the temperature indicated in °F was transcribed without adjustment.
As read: 65 °F
